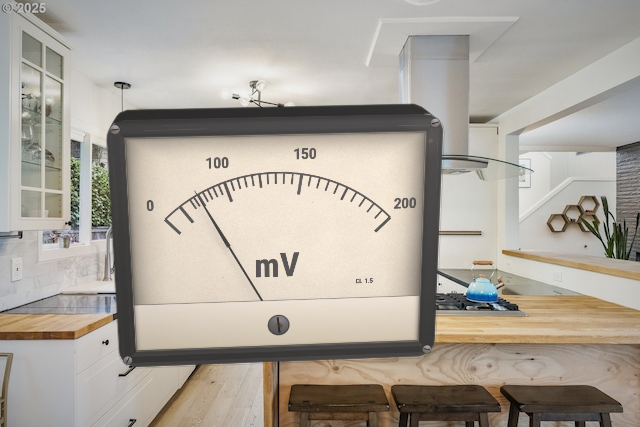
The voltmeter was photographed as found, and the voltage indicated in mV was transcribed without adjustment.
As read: 75 mV
